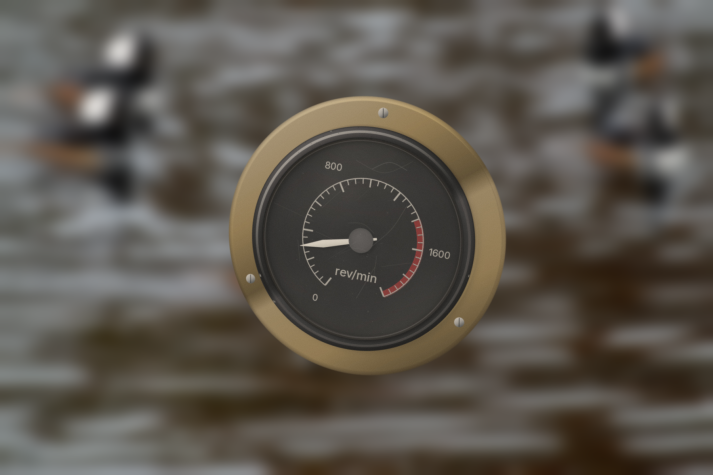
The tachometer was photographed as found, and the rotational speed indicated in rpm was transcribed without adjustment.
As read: 300 rpm
